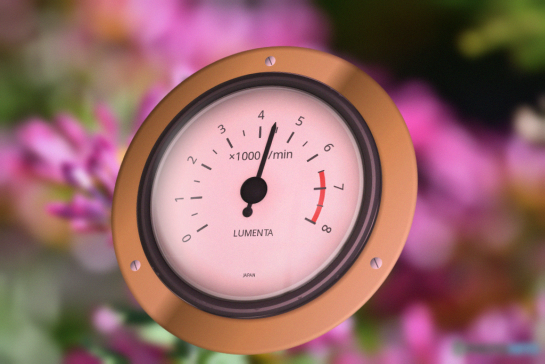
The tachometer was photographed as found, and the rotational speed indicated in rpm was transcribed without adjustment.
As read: 4500 rpm
